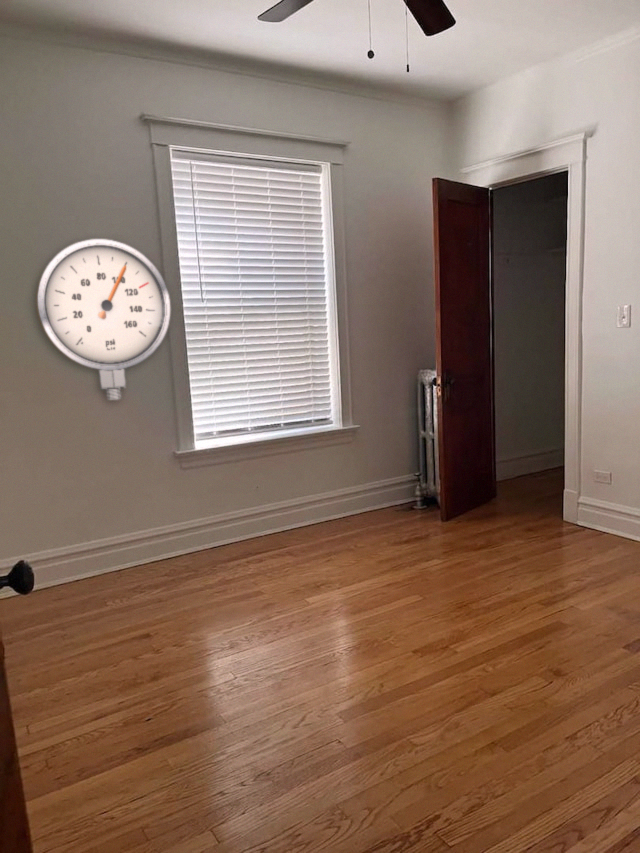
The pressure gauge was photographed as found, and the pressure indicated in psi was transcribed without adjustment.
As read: 100 psi
